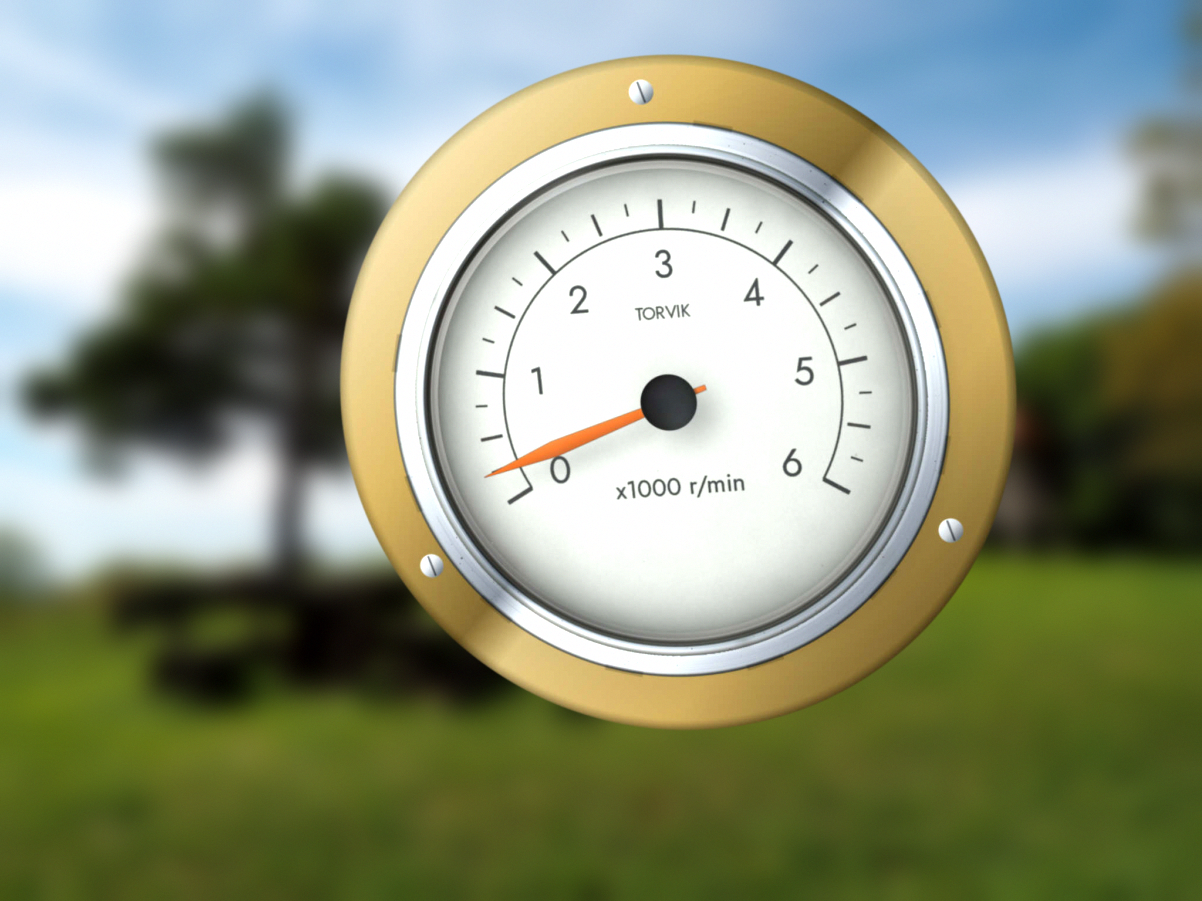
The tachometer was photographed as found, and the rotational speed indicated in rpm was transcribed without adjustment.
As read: 250 rpm
